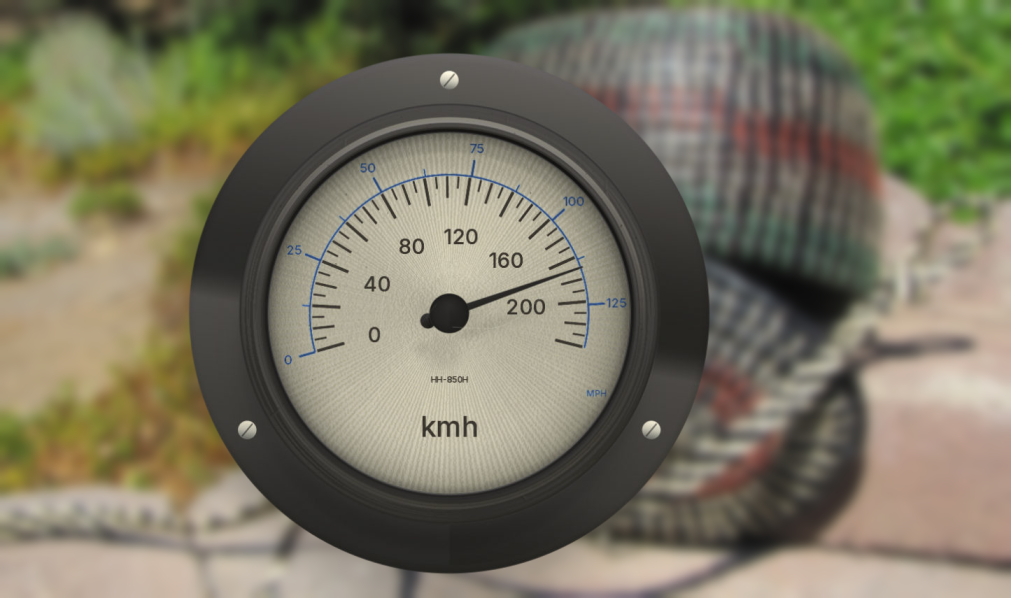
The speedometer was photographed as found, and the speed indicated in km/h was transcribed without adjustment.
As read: 185 km/h
